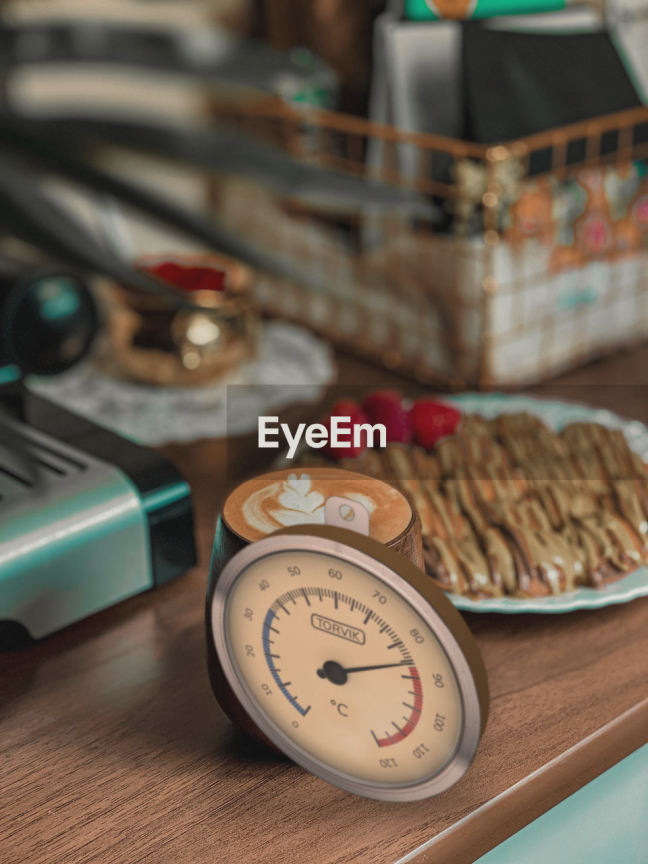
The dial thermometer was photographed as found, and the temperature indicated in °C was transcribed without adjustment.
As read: 85 °C
